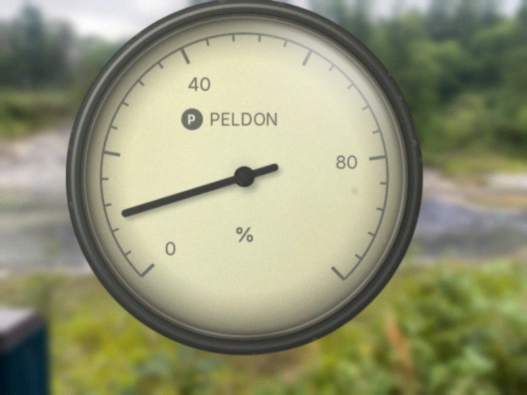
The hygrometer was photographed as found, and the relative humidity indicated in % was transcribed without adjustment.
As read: 10 %
